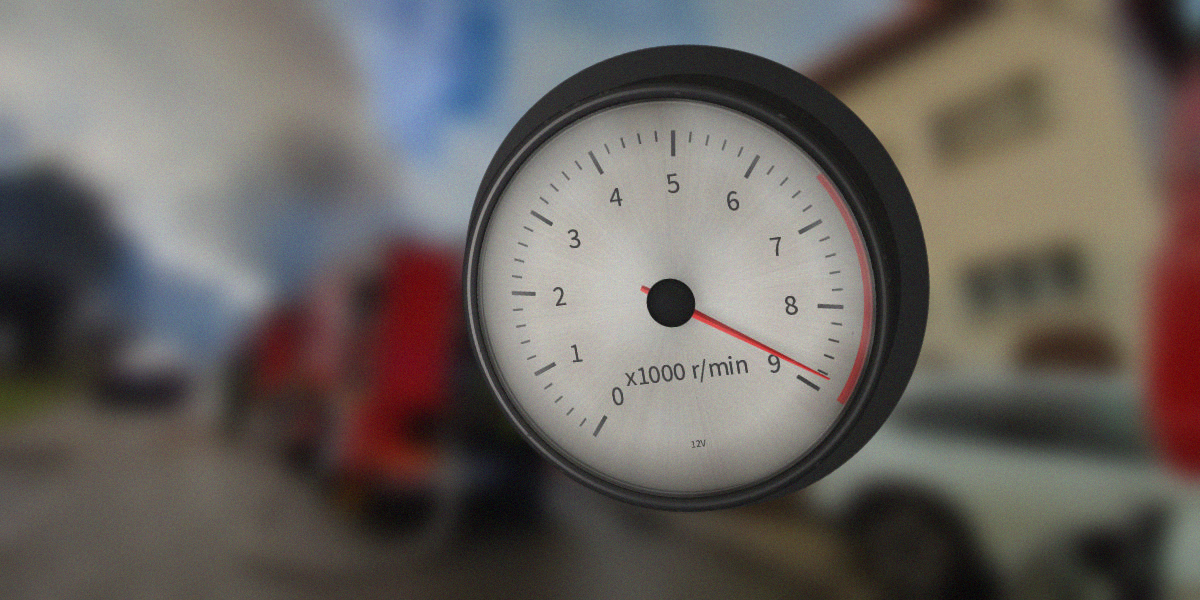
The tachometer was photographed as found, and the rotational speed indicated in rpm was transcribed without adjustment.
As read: 8800 rpm
